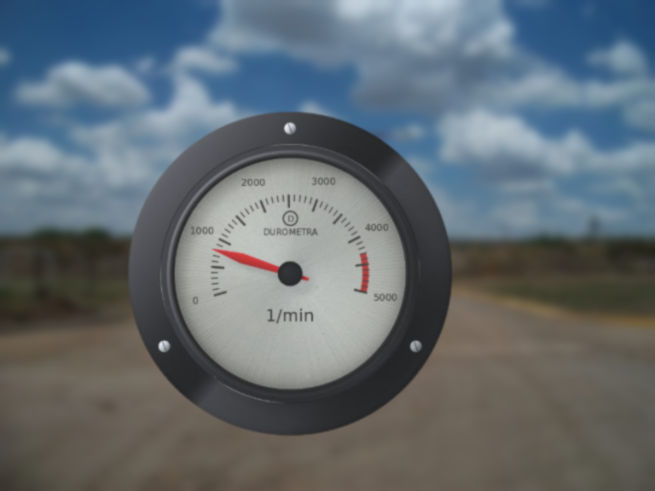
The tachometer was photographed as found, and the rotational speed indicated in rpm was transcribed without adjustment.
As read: 800 rpm
